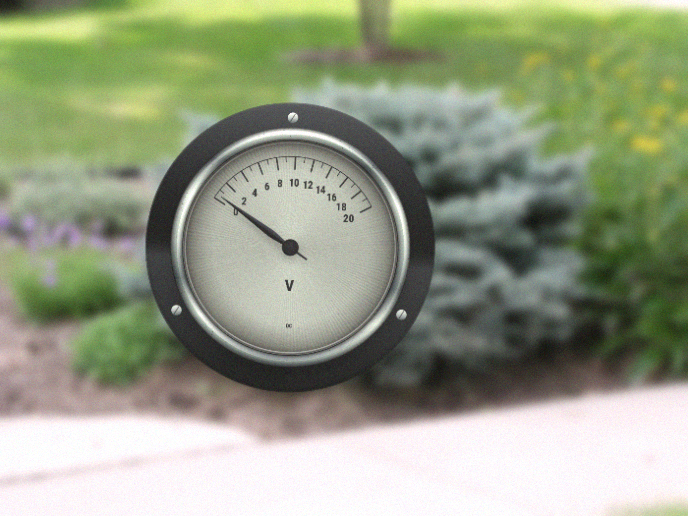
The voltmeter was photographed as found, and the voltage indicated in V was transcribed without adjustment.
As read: 0.5 V
